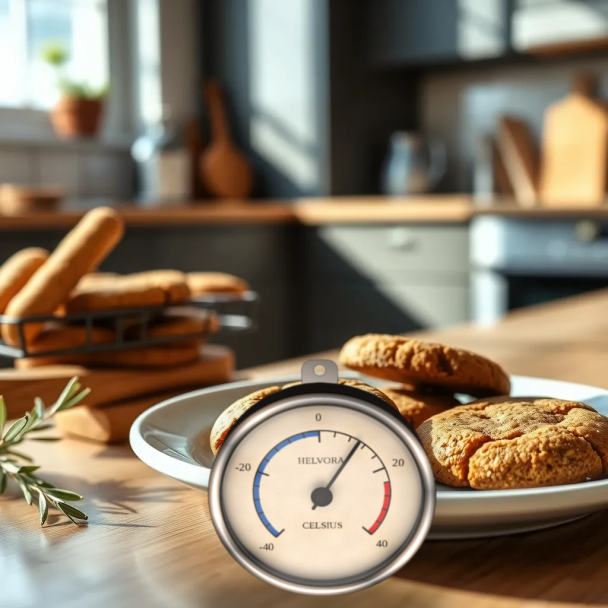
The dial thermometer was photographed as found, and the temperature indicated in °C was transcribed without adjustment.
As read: 10 °C
